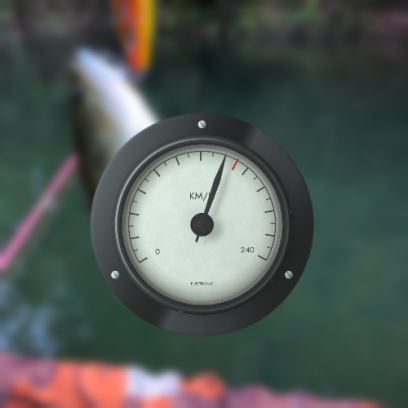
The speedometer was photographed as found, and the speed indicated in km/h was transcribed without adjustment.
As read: 140 km/h
